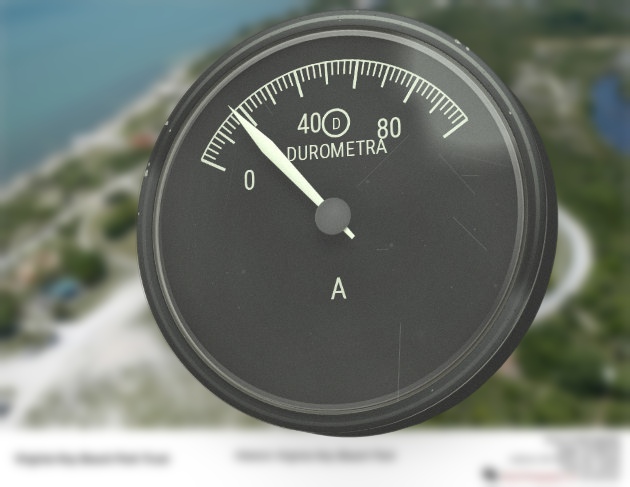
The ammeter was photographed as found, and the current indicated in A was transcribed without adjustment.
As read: 18 A
